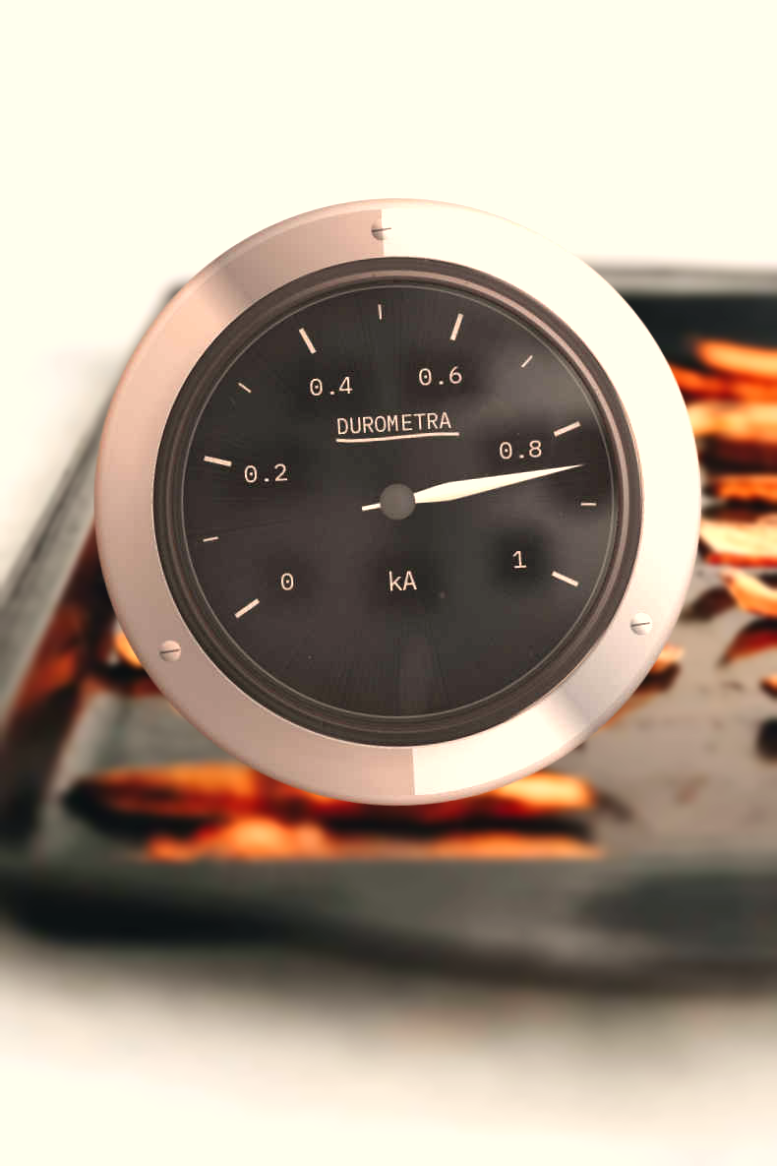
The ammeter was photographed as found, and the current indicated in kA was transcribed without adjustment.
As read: 0.85 kA
